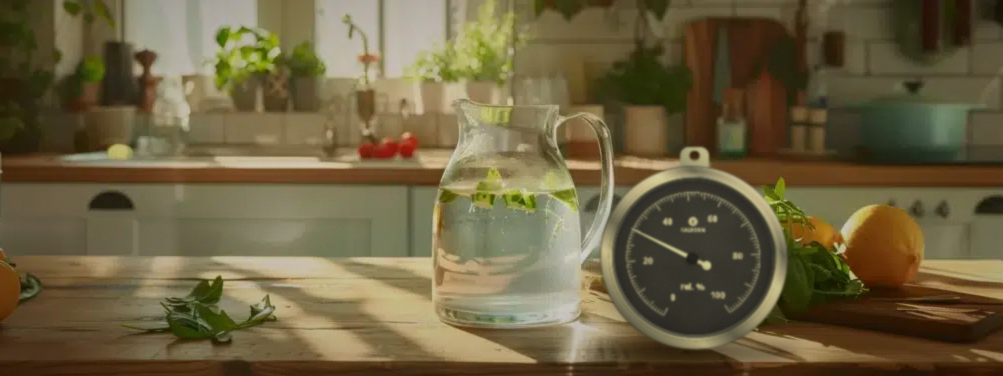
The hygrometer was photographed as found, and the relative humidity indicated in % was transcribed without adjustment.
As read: 30 %
